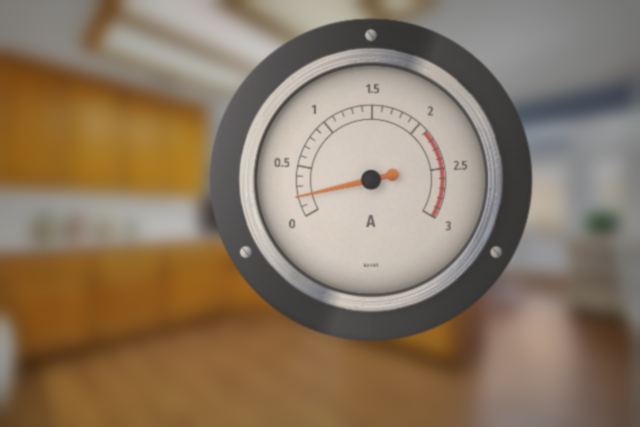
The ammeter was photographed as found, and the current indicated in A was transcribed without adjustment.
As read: 0.2 A
